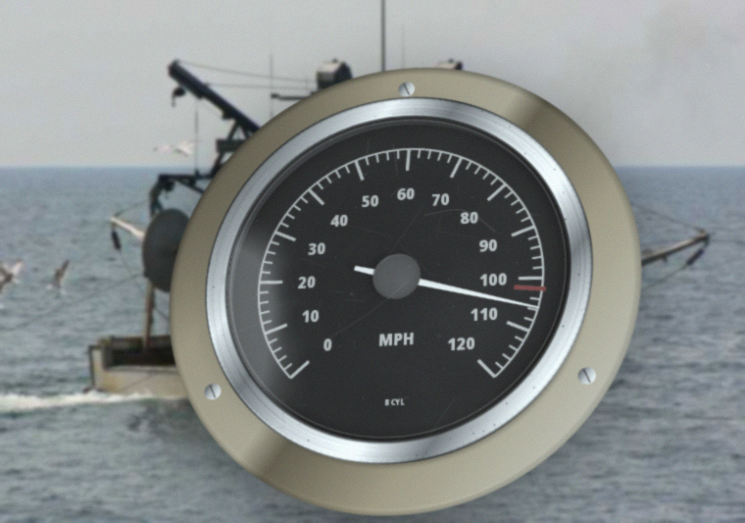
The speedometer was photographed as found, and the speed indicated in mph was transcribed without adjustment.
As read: 106 mph
